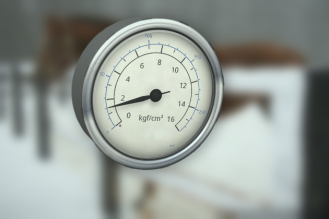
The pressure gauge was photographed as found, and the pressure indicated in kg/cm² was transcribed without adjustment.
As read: 1.5 kg/cm²
